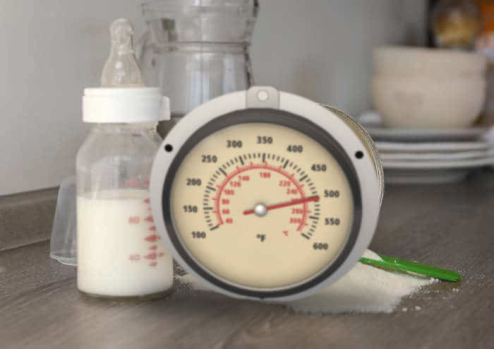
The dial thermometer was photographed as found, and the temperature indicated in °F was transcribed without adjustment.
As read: 500 °F
